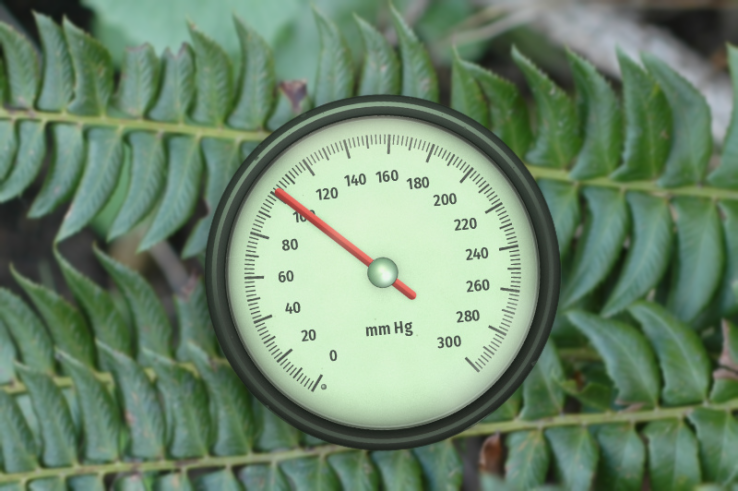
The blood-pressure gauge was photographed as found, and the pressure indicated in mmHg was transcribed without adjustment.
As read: 102 mmHg
